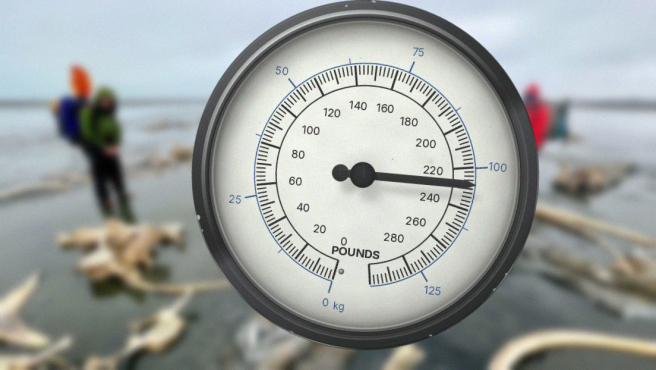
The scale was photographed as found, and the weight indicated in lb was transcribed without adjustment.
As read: 228 lb
